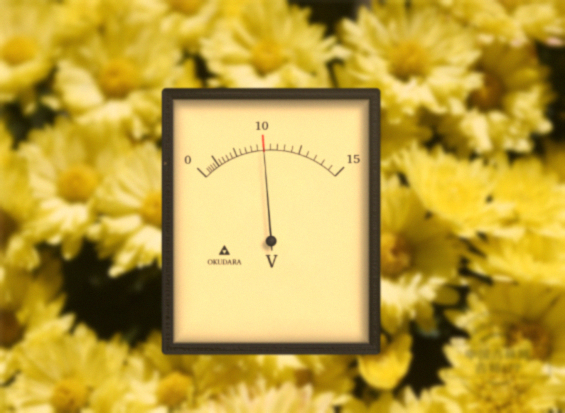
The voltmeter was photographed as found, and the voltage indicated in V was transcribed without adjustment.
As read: 10 V
